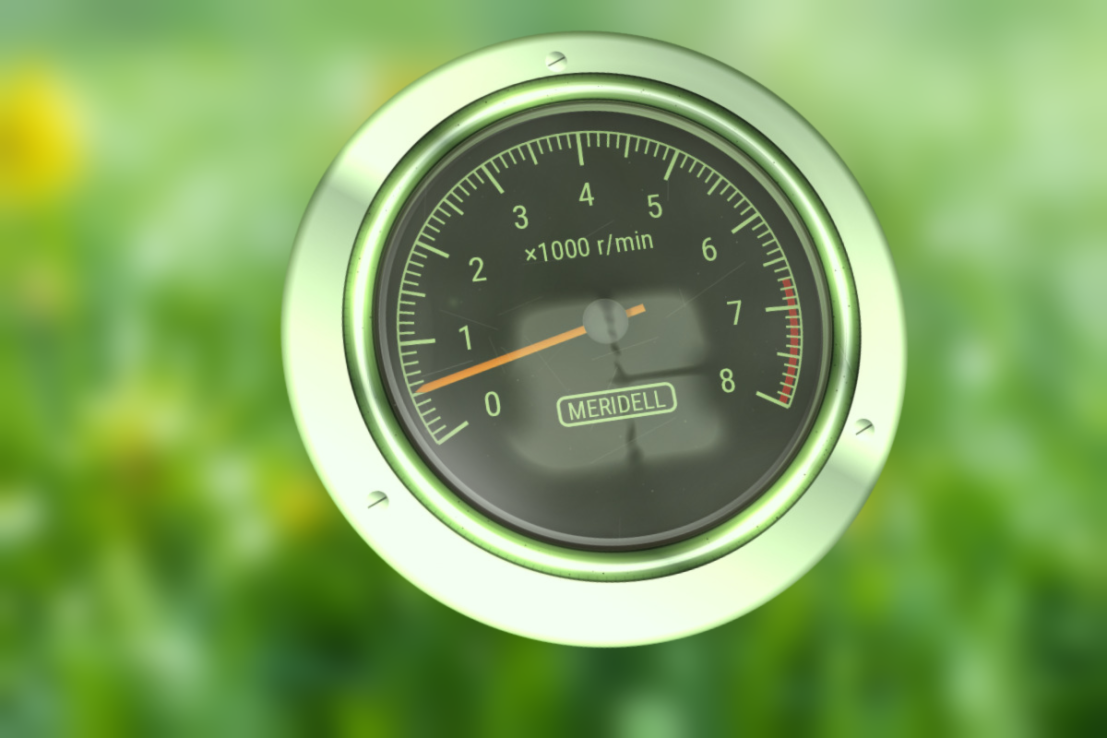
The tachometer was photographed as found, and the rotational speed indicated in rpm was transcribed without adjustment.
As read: 500 rpm
